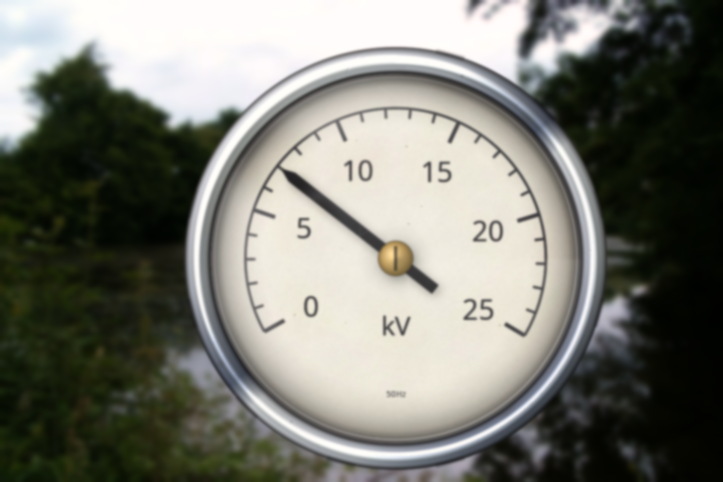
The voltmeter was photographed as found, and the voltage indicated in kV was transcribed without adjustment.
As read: 7 kV
